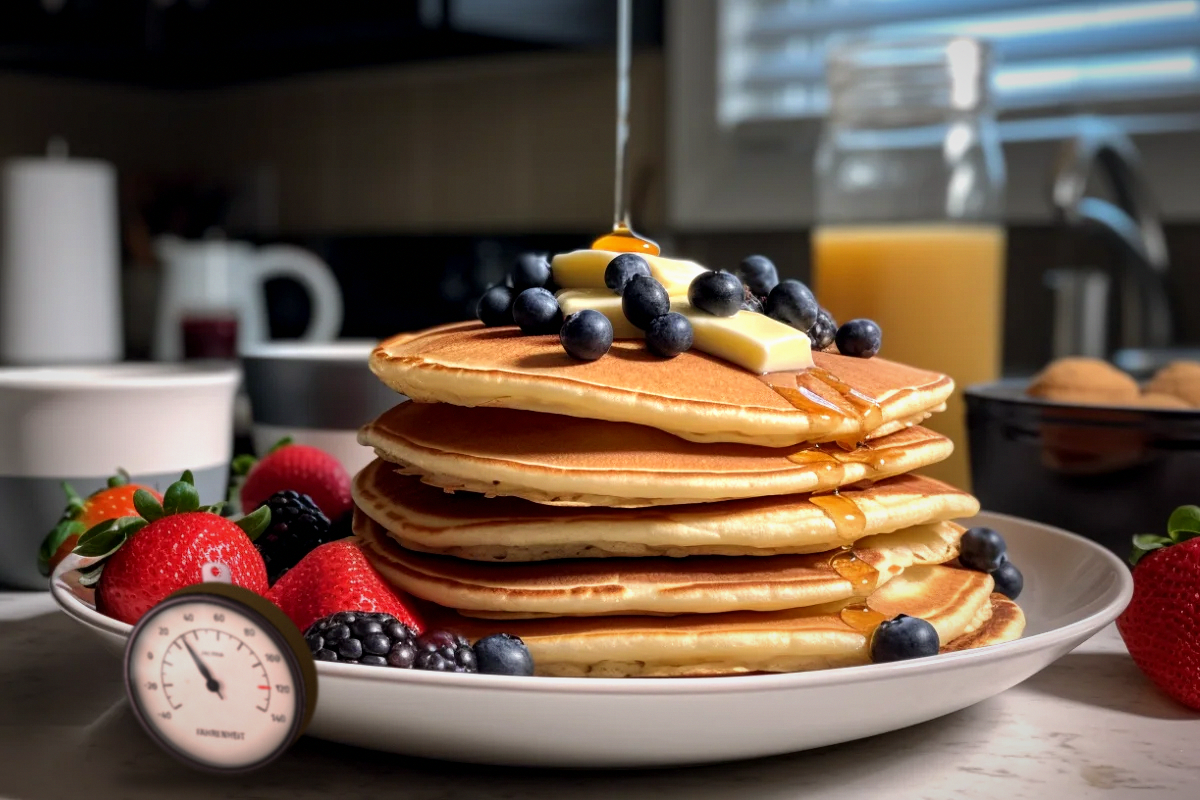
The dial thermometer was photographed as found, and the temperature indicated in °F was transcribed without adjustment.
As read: 30 °F
